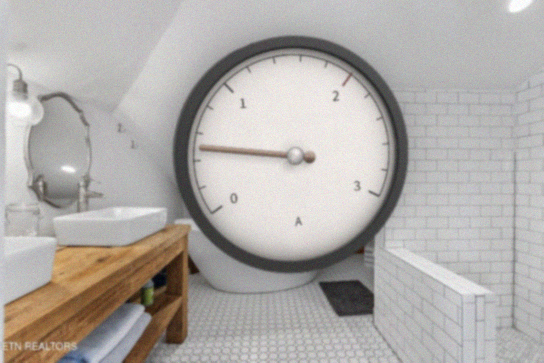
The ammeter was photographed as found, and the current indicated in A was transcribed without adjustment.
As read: 0.5 A
